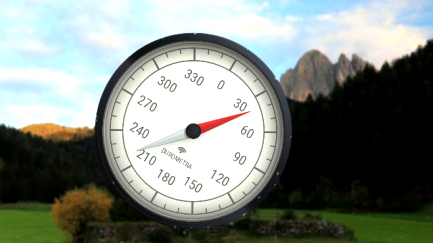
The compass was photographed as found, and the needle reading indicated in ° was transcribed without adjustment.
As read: 40 °
